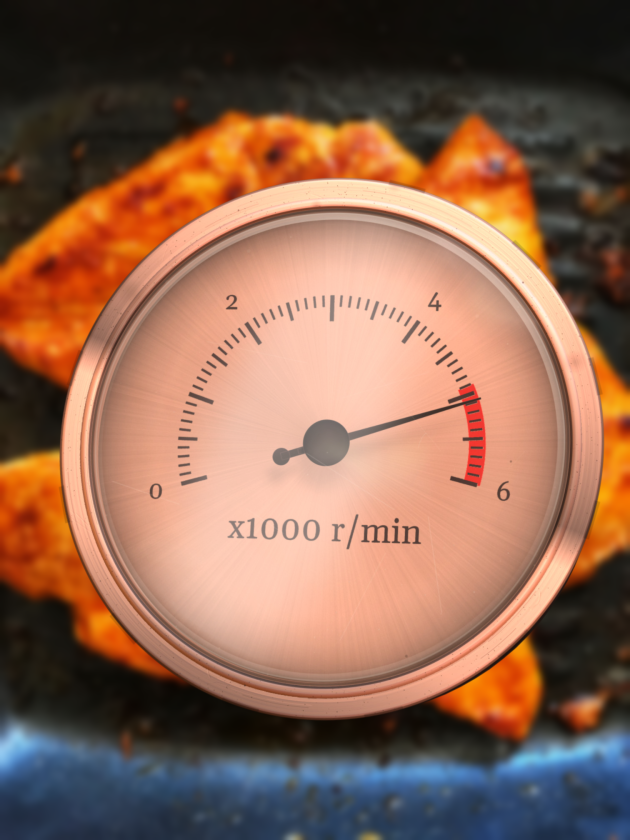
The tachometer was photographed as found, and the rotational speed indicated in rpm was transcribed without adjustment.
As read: 5100 rpm
